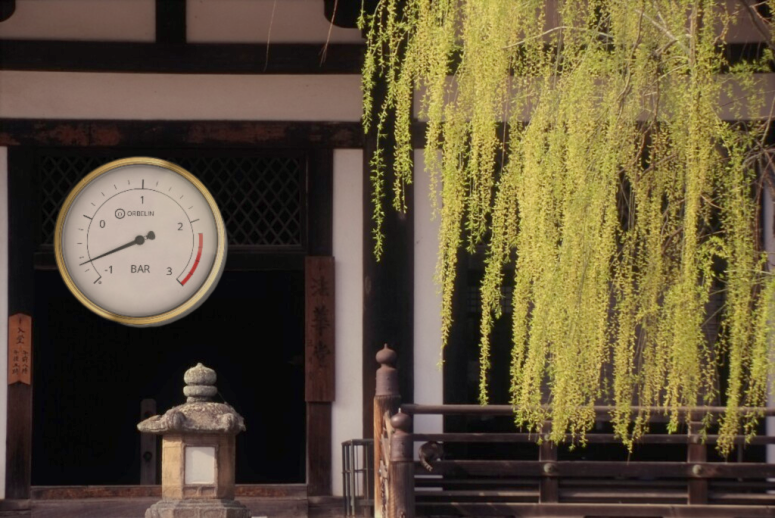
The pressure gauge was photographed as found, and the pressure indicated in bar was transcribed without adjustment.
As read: -0.7 bar
